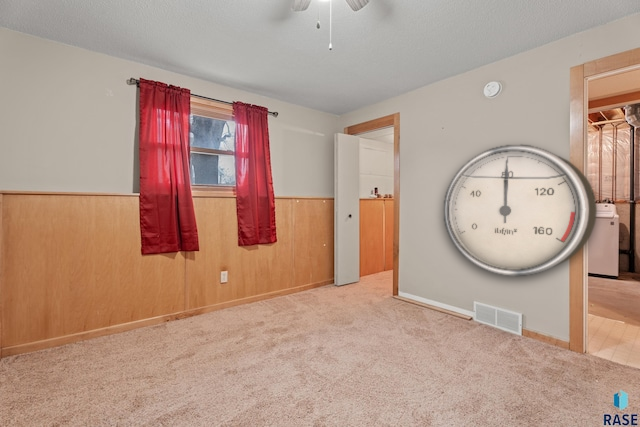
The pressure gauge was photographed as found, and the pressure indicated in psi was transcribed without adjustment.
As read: 80 psi
